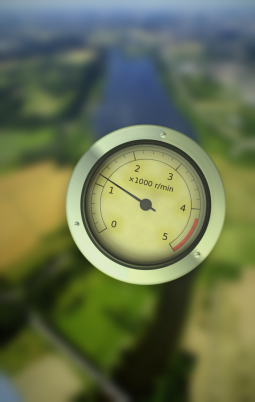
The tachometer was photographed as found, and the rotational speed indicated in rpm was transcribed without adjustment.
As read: 1200 rpm
